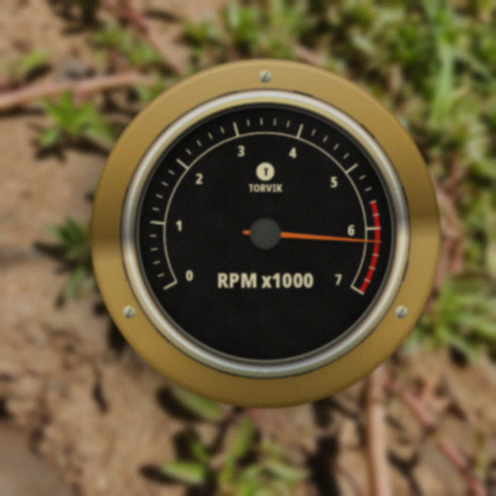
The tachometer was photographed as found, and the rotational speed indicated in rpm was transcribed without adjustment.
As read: 6200 rpm
